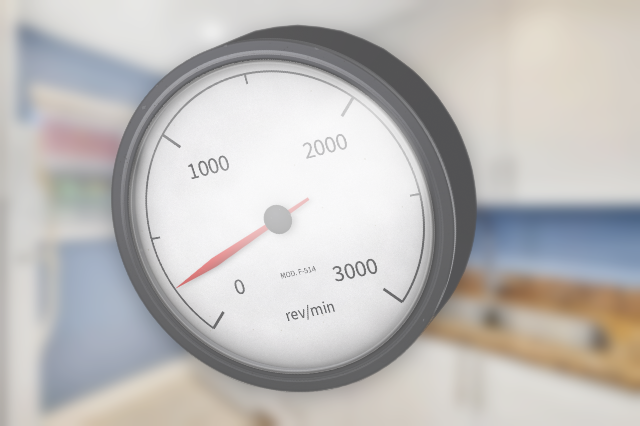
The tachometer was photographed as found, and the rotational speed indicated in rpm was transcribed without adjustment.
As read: 250 rpm
